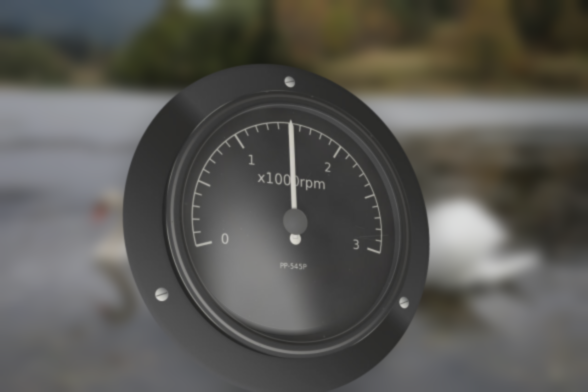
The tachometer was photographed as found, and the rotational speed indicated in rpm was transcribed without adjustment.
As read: 1500 rpm
